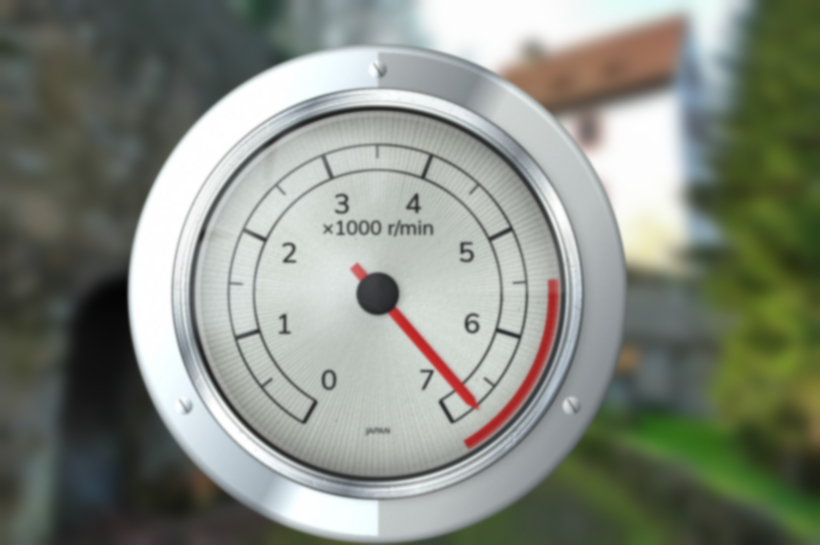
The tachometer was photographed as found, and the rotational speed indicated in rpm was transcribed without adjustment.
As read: 6750 rpm
